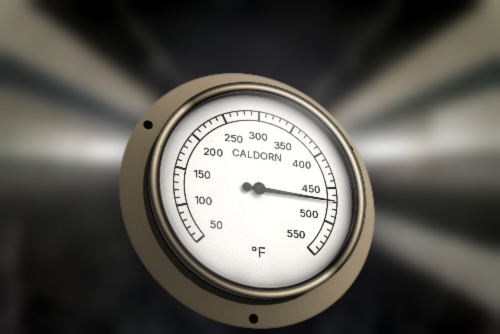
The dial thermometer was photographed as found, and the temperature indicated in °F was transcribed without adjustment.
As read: 470 °F
